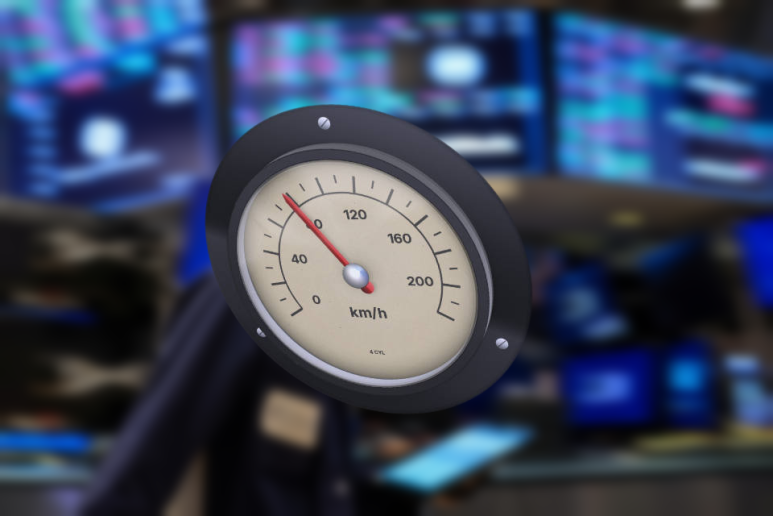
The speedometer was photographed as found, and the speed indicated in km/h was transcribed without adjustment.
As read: 80 km/h
